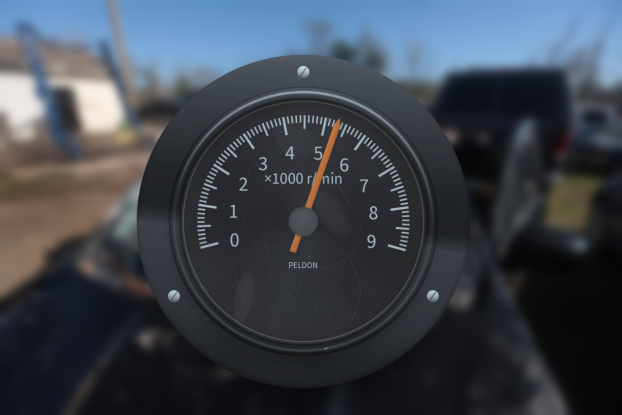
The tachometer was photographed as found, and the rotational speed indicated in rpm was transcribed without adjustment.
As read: 5300 rpm
